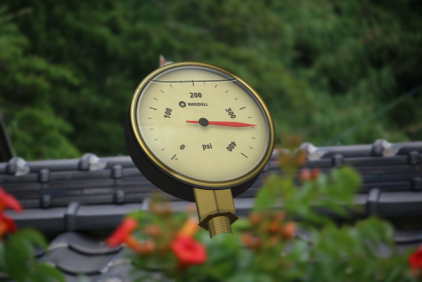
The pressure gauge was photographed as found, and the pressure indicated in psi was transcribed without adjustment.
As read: 340 psi
